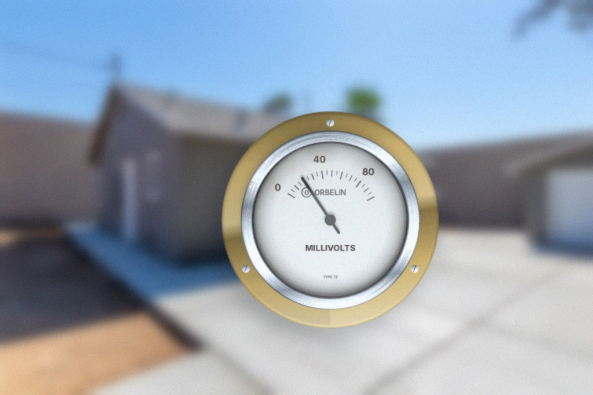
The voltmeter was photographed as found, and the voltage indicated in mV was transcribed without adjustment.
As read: 20 mV
